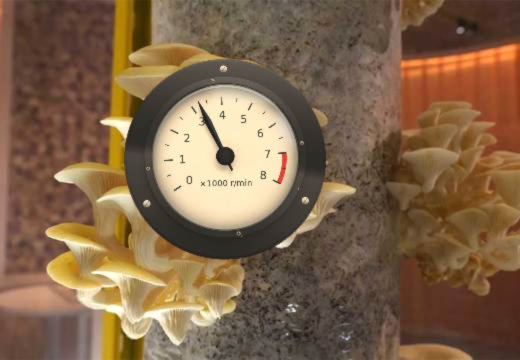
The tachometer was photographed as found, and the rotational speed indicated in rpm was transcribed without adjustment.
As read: 3250 rpm
